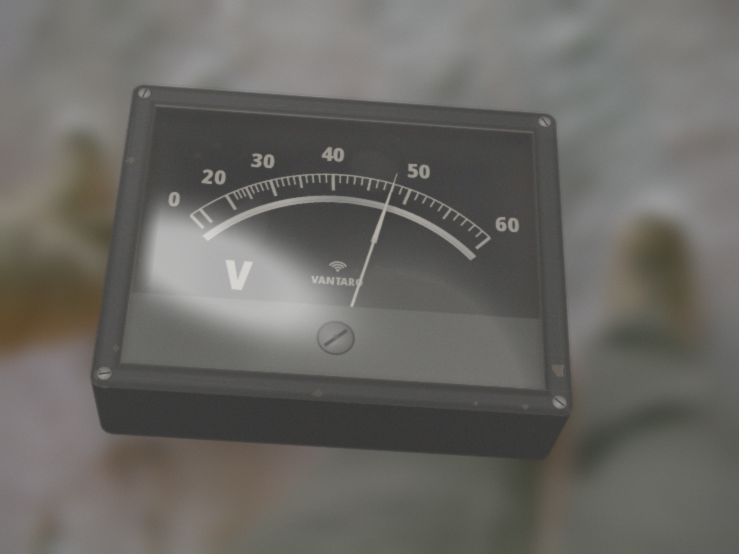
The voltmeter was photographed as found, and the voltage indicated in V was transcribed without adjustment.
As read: 48 V
